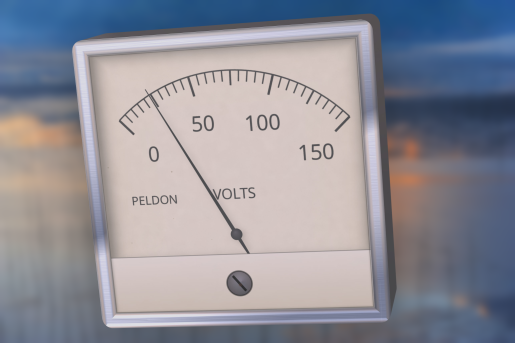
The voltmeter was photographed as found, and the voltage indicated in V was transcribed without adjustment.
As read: 25 V
